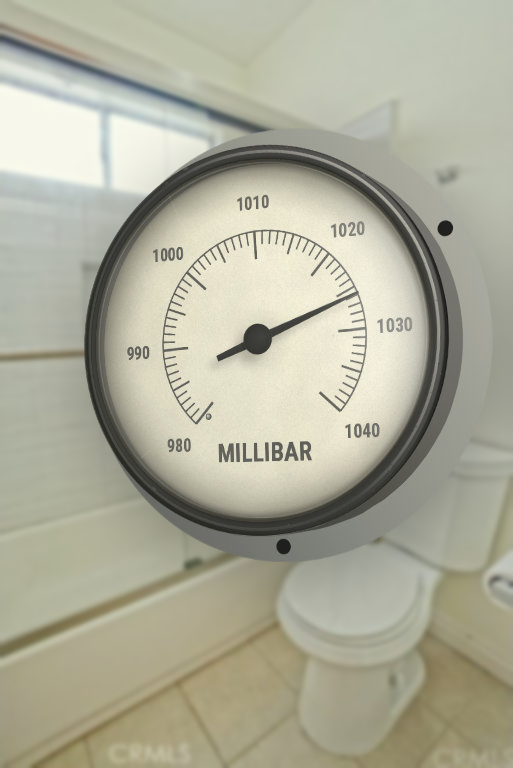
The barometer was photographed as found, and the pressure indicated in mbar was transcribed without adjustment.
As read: 1026 mbar
